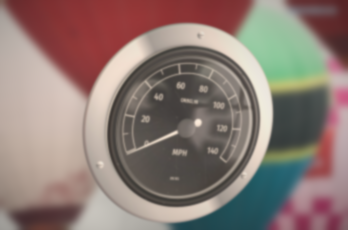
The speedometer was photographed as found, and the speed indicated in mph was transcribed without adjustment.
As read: 0 mph
